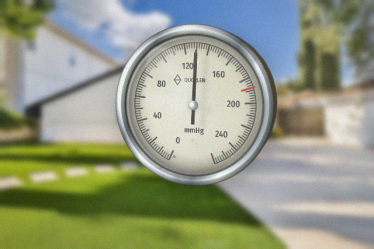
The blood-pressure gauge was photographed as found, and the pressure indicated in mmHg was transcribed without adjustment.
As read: 130 mmHg
